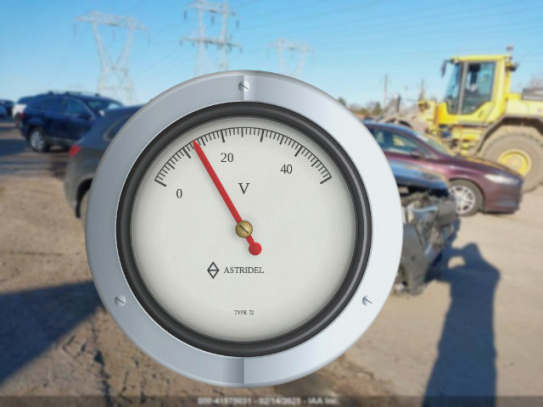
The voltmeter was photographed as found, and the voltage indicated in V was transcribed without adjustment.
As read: 13 V
